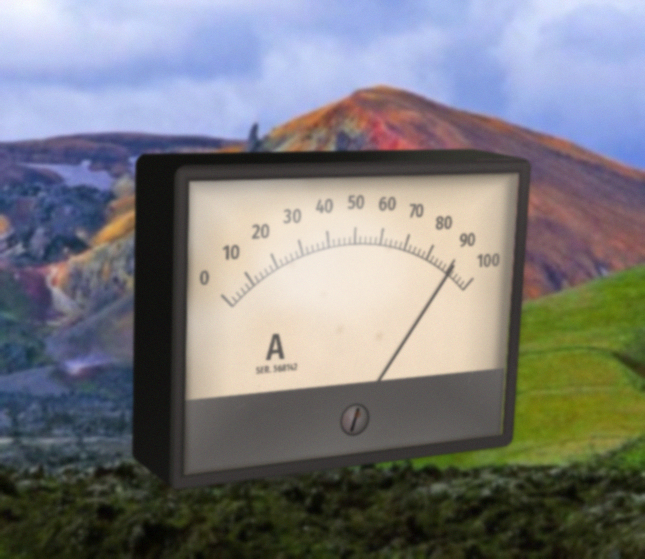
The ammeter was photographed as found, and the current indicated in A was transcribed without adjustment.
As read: 90 A
